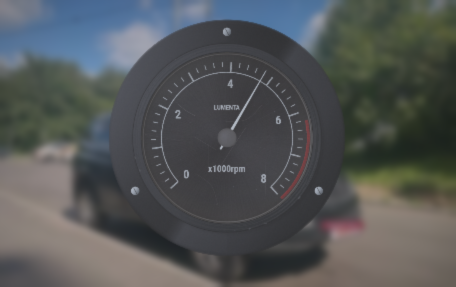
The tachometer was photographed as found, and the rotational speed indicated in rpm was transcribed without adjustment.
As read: 4800 rpm
